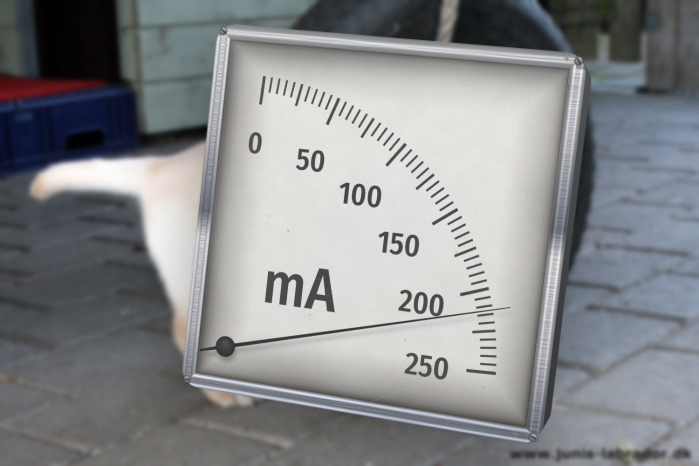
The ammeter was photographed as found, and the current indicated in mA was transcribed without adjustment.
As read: 212.5 mA
